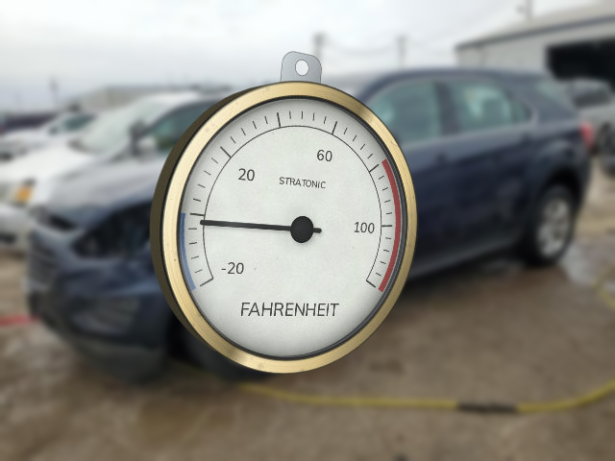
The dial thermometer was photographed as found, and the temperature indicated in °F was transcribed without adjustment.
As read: -2 °F
